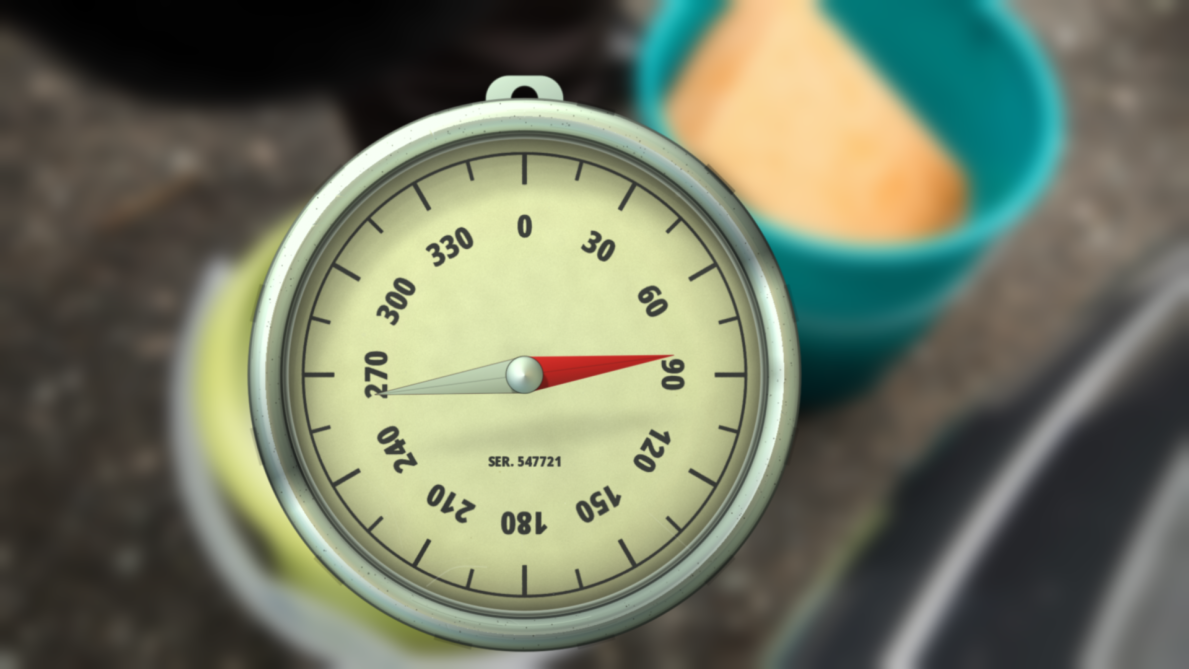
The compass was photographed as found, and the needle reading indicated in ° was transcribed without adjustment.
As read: 82.5 °
